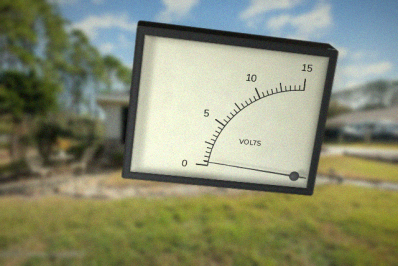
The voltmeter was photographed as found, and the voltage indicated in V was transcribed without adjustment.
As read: 0.5 V
